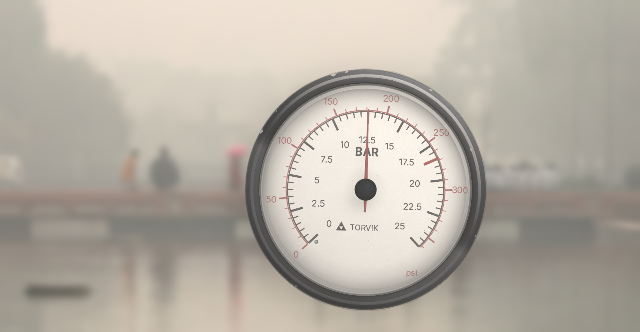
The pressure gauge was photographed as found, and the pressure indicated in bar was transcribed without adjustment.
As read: 12.5 bar
